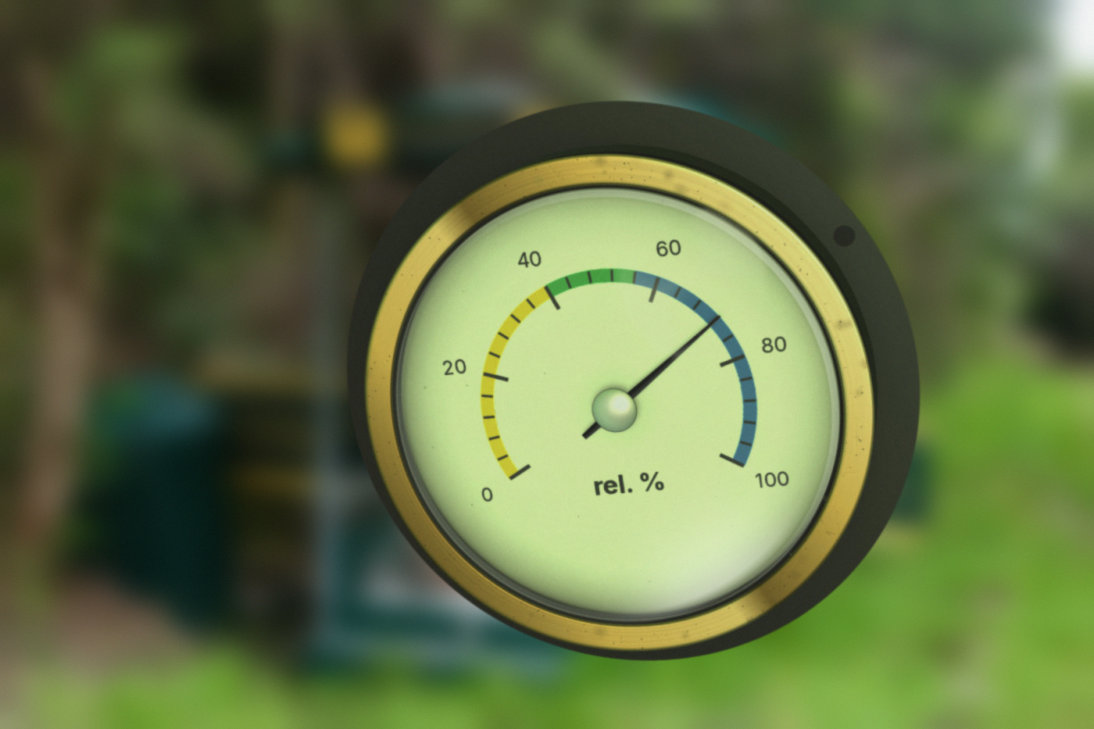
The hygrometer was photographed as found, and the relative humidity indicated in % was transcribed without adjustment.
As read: 72 %
